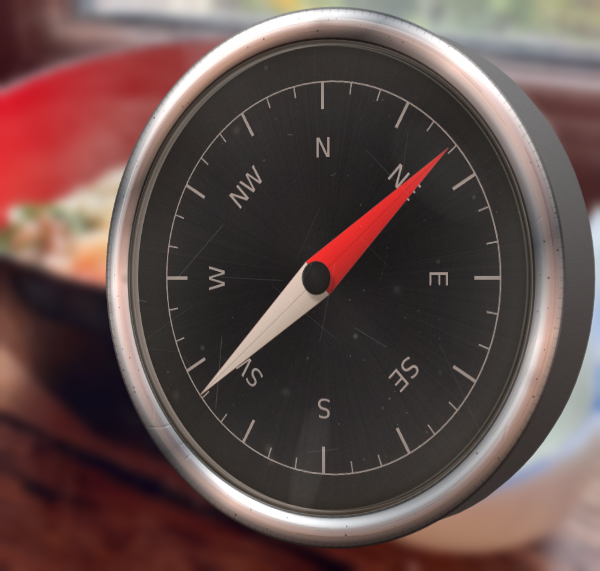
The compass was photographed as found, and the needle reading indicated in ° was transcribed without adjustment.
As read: 50 °
